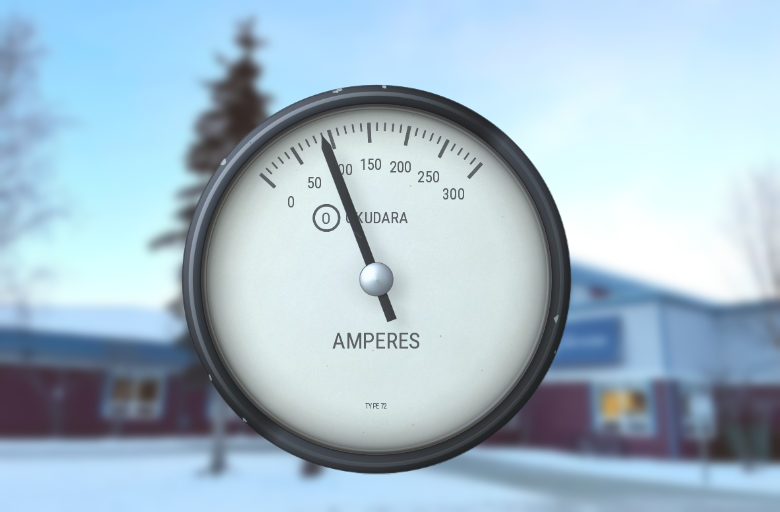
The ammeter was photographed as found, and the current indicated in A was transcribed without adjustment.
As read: 90 A
